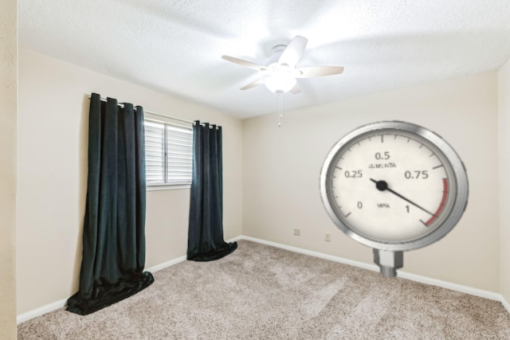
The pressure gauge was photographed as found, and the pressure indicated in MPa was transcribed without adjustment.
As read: 0.95 MPa
